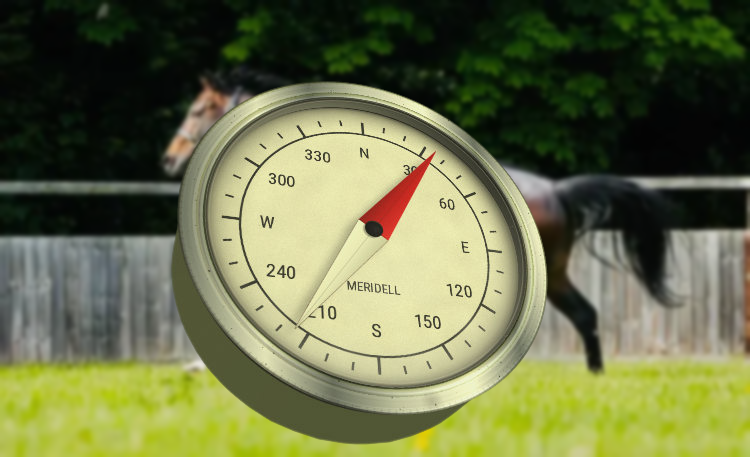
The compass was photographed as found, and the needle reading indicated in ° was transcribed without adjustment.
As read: 35 °
